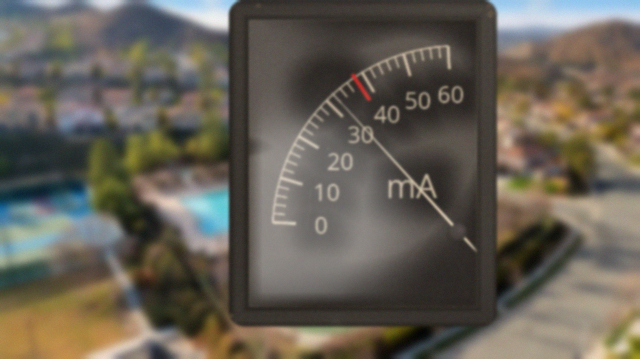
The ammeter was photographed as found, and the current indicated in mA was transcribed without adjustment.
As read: 32 mA
